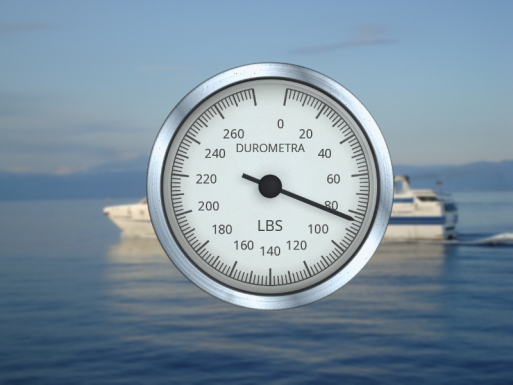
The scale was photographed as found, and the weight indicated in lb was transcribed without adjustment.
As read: 84 lb
